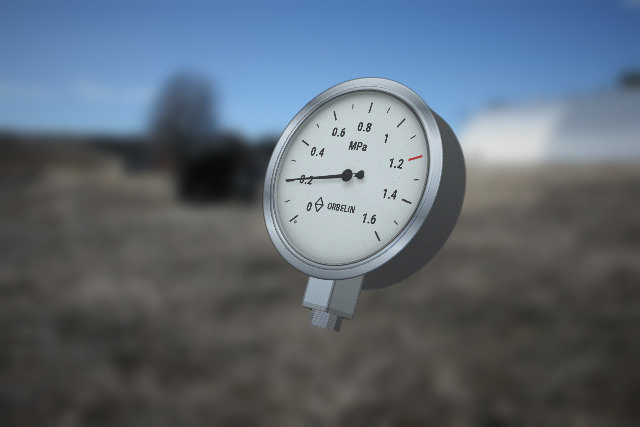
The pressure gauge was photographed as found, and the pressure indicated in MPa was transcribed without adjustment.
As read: 0.2 MPa
